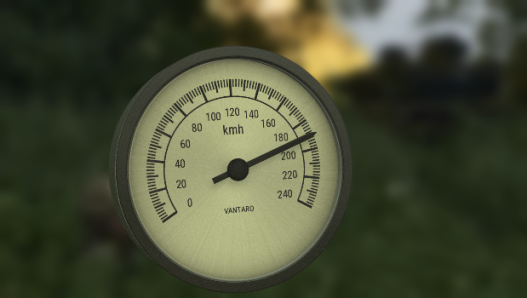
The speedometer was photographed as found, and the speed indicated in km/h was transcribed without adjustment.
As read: 190 km/h
